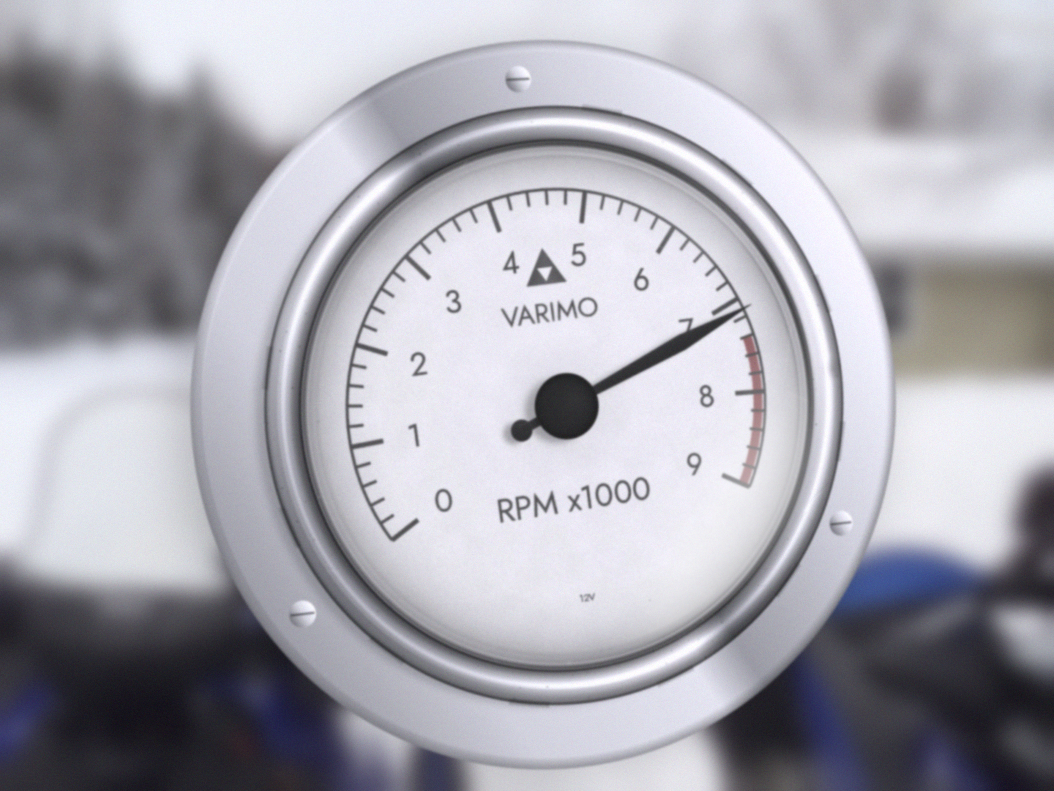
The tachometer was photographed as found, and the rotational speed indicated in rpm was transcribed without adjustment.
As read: 7100 rpm
